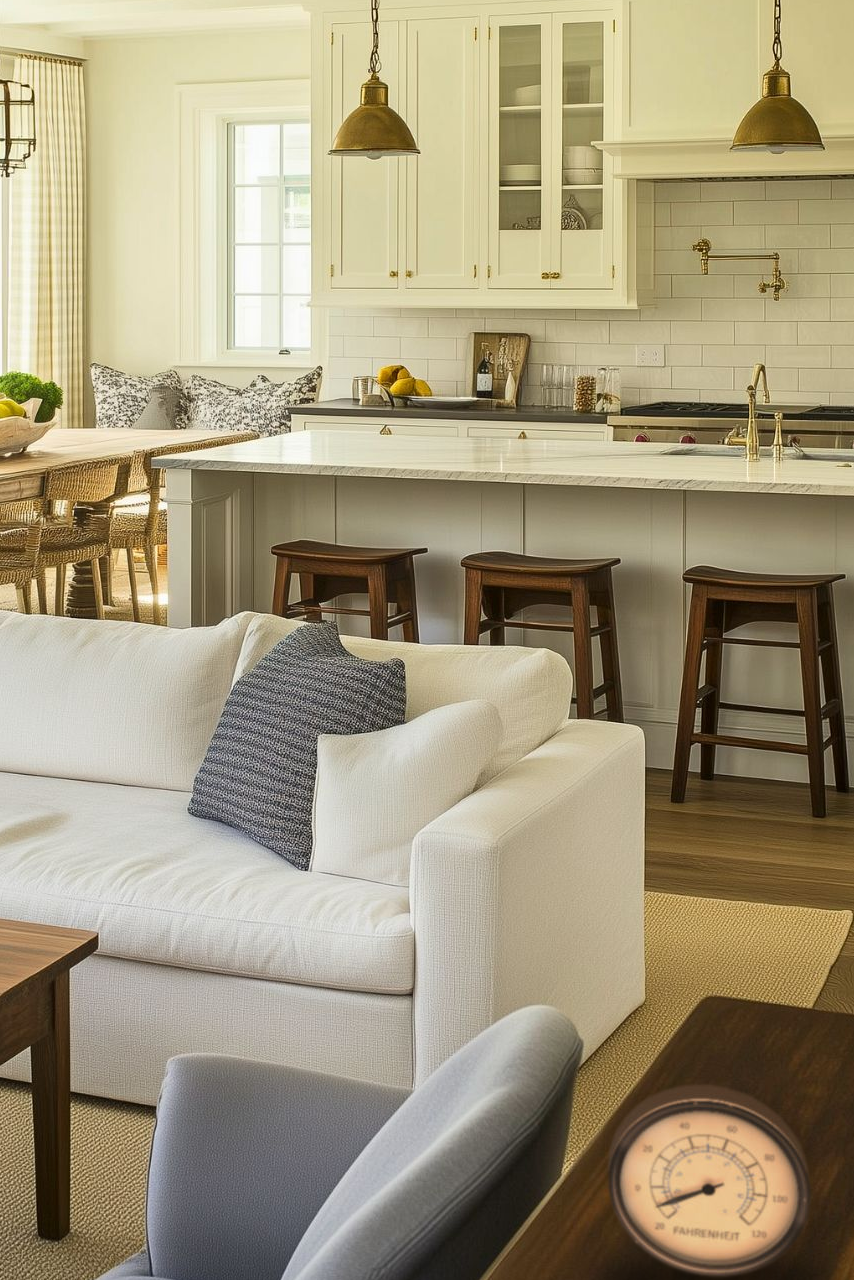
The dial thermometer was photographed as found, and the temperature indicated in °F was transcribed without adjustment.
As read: -10 °F
